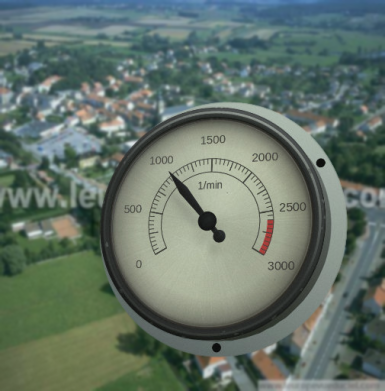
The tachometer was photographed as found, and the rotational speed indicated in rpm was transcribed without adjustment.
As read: 1000 rpm
